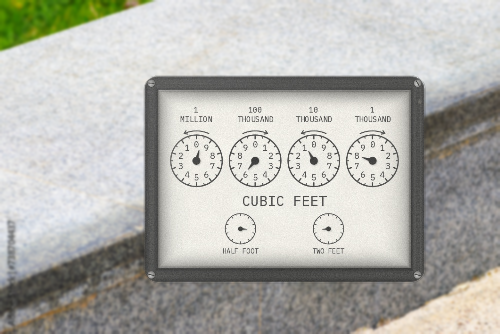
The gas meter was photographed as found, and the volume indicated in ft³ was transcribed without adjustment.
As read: 960800 ft³
